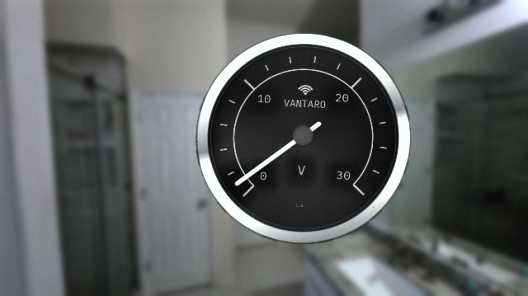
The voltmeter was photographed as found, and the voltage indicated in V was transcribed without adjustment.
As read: 1 V
